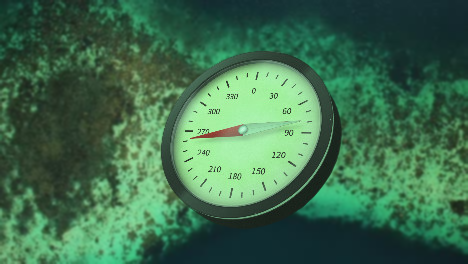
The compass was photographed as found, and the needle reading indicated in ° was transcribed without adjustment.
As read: 260 °
